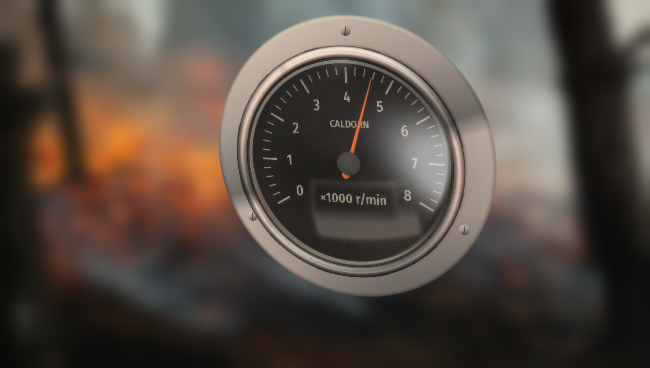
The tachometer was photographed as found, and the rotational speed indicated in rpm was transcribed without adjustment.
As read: 4600 rpm
